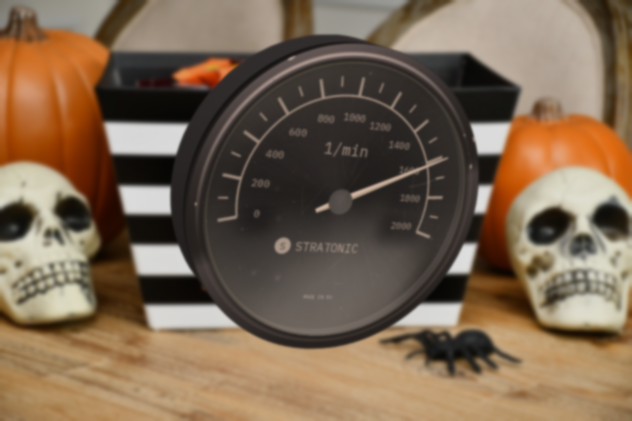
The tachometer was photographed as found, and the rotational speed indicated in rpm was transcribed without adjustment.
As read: 1600 rpm
